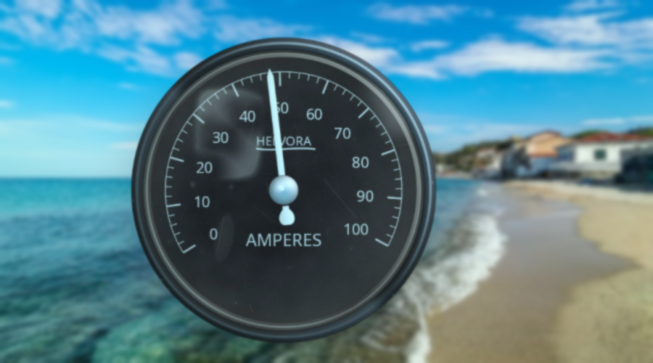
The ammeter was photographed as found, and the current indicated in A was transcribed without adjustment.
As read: 48 A
